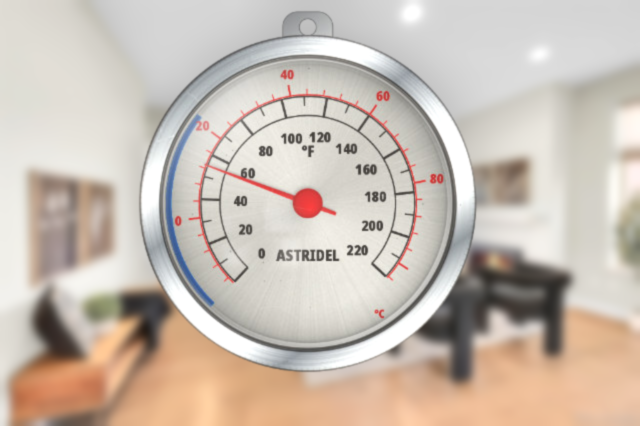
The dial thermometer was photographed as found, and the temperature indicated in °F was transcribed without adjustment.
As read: 55 °F
